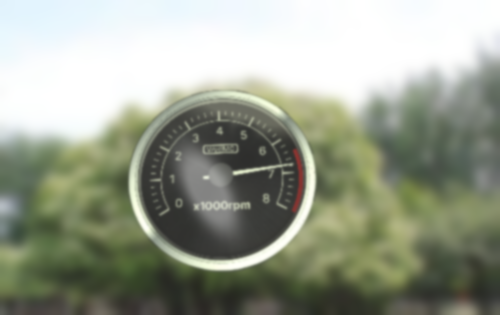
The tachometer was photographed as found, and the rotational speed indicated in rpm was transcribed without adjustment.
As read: 6800 rpm
